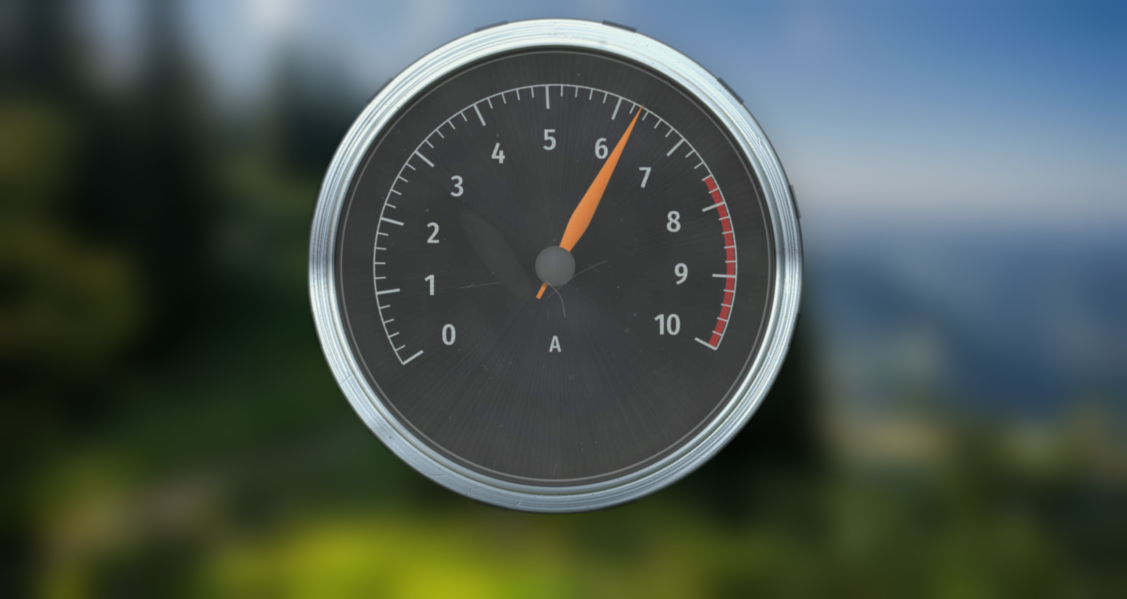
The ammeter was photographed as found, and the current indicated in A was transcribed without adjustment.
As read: 6.3 A
